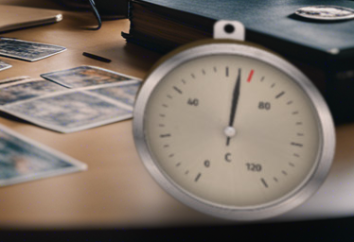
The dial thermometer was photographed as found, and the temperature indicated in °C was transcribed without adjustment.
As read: 64 °C
